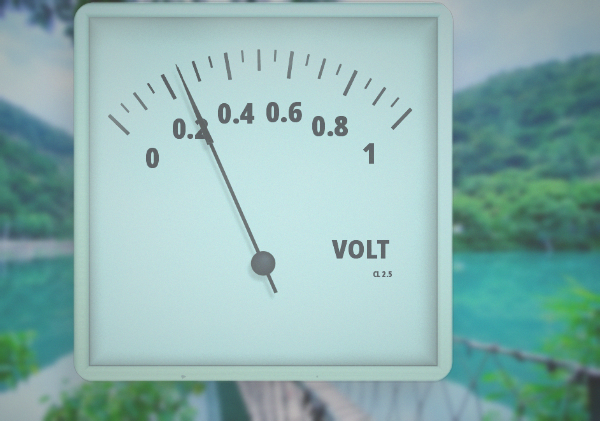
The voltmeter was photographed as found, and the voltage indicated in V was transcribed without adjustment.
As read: 0.25 V
